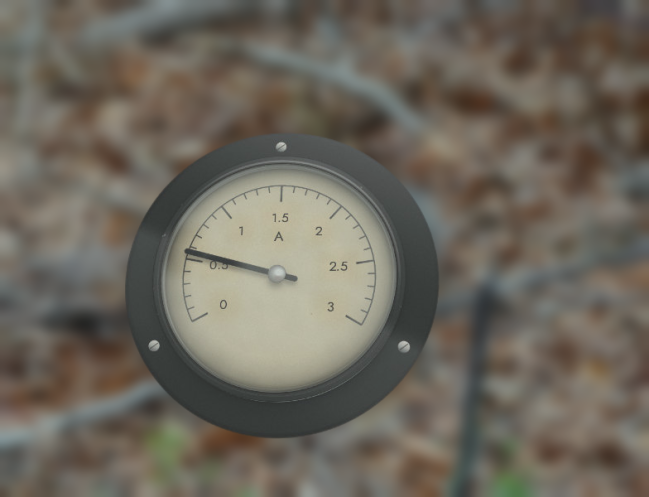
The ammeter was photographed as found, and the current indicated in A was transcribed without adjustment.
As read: 0.55 A
